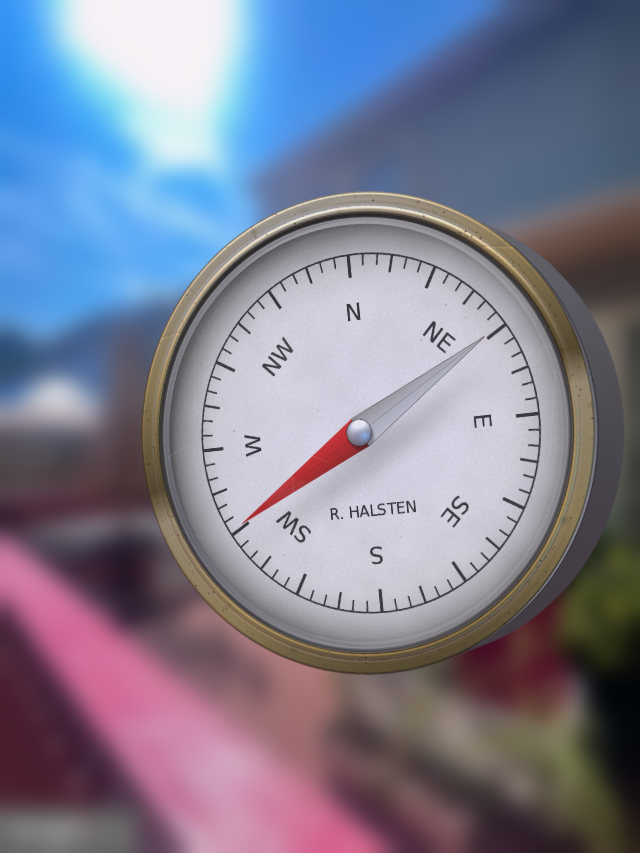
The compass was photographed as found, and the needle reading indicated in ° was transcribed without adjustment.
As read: 240 °
